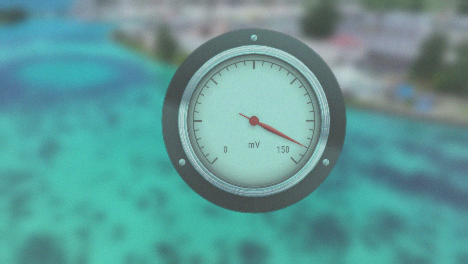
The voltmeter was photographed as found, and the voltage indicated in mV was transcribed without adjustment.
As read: 140 mV
